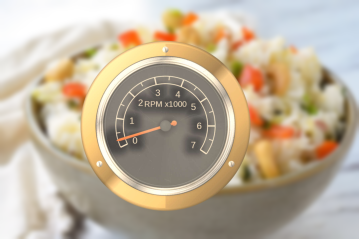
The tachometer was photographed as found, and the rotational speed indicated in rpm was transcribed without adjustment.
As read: 250 rpm
